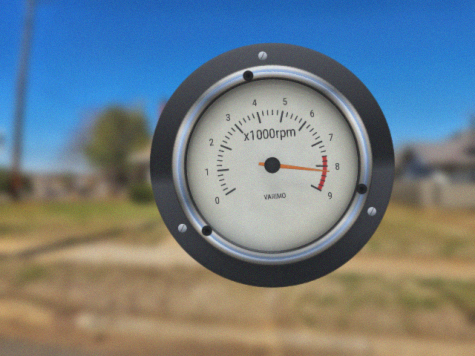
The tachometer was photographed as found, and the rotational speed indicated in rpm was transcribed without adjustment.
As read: 8200 rpm
